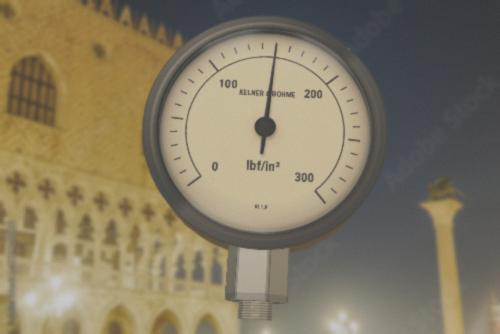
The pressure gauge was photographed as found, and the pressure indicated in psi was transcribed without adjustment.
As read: 150 psi
